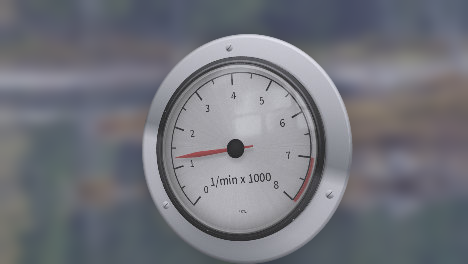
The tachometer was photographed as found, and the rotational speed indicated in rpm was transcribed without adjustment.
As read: 1250 rpm
